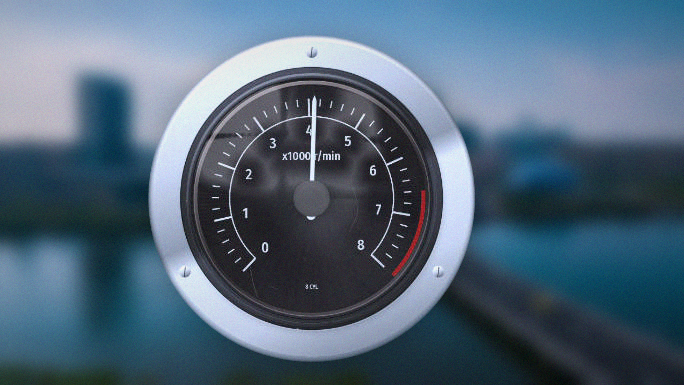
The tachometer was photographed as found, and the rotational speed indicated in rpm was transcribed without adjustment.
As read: 4100 rpm
